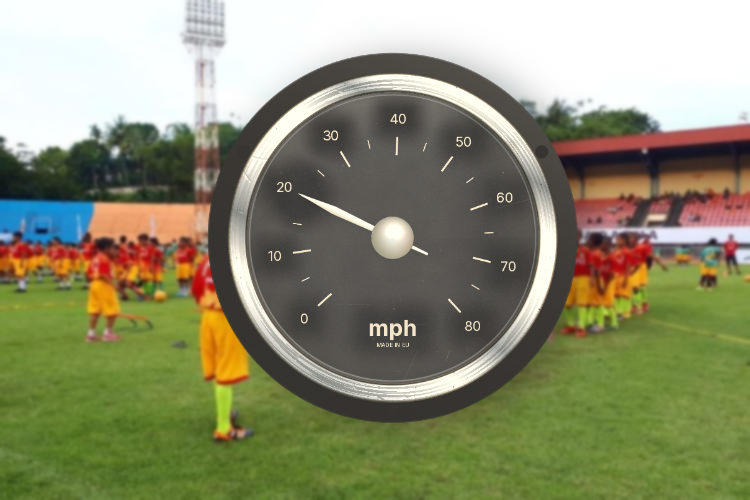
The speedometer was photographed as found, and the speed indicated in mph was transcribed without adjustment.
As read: 20 mph
